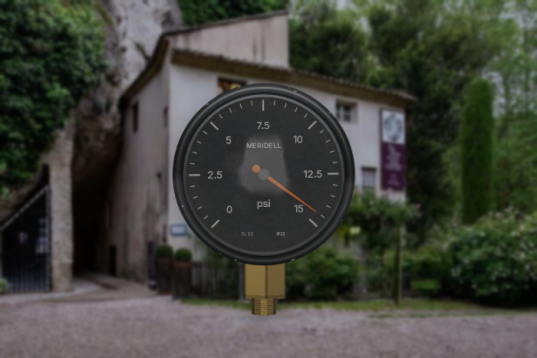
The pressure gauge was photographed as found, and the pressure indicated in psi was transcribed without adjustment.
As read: 14.5 psi
